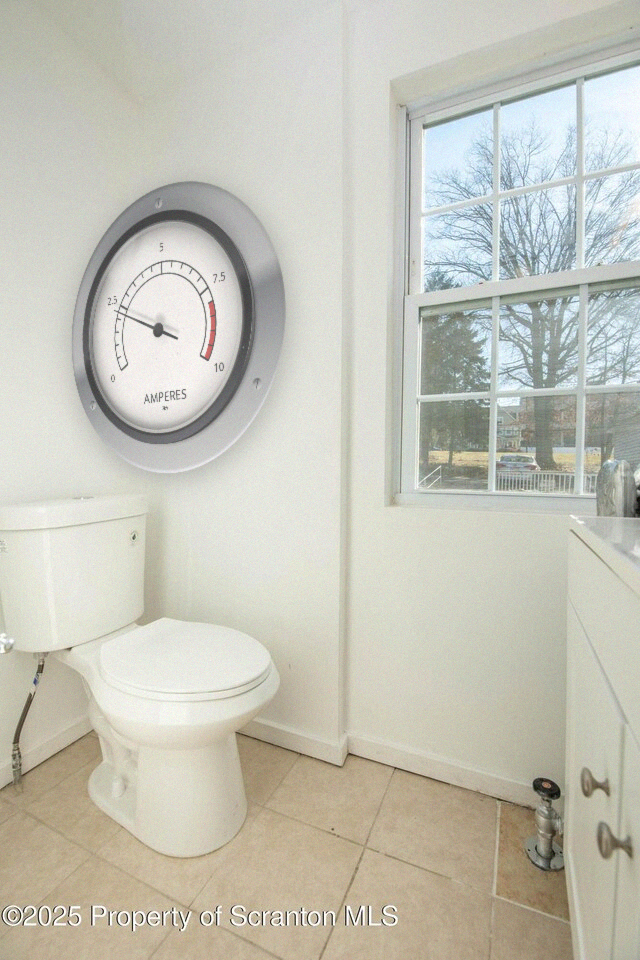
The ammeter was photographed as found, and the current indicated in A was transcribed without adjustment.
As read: 2.25 A
